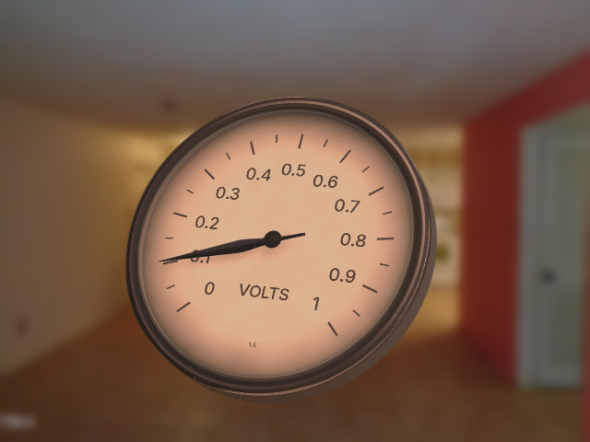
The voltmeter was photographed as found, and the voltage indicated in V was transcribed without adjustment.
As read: 0.1 V
